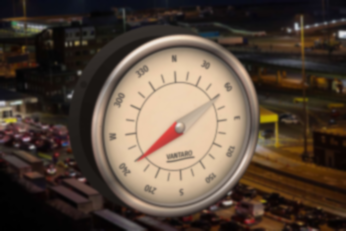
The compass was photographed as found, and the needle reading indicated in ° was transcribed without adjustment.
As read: 240 °
